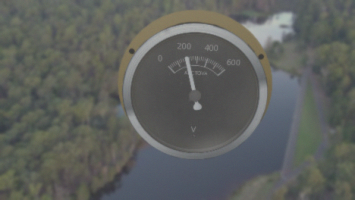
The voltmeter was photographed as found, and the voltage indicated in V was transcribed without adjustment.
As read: 200 V
